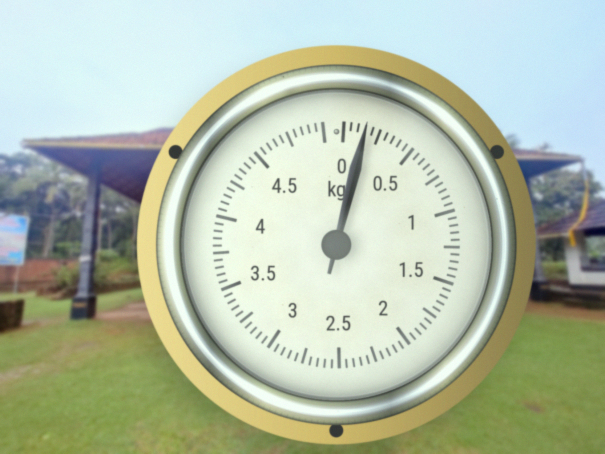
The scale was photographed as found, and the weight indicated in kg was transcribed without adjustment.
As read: 0.15 kg
